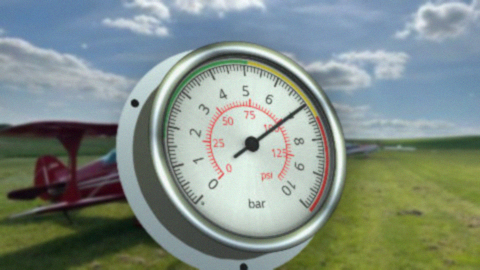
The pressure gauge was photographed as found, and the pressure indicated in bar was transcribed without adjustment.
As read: 7 bar
